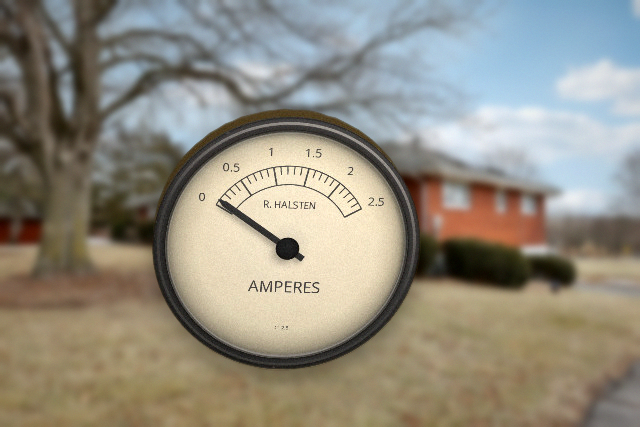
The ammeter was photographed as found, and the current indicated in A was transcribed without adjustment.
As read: 0.1 A
